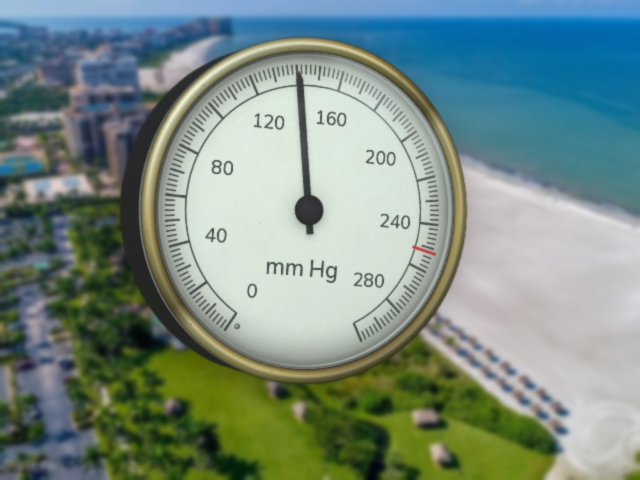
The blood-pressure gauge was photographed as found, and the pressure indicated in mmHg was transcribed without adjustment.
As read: 140 mmHg
